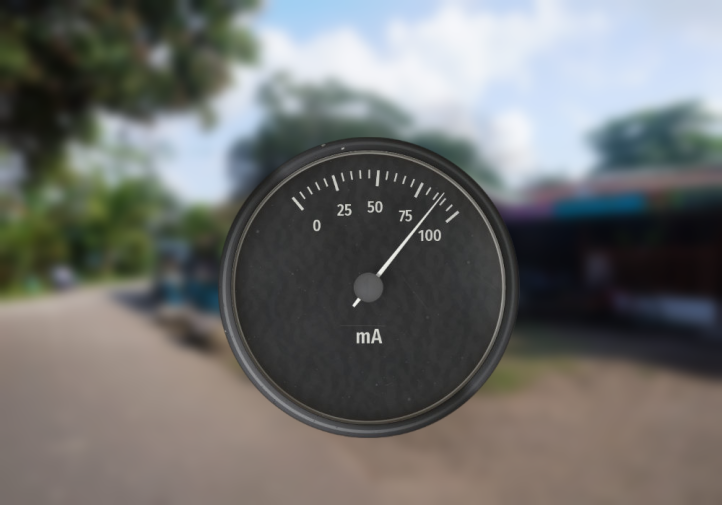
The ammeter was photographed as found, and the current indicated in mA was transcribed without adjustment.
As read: 87.5 mA
